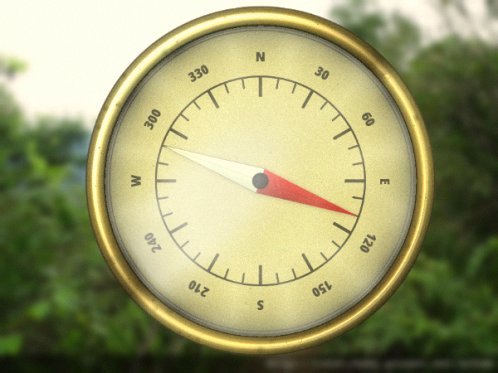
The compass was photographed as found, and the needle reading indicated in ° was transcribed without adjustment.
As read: 110 °
